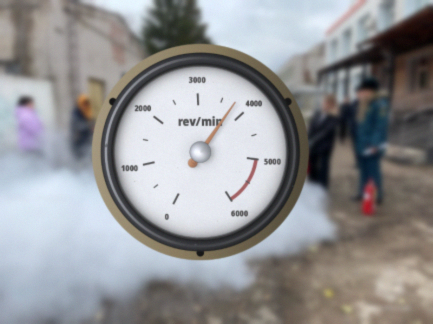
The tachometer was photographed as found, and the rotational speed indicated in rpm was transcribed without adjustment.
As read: 3750 rpm
